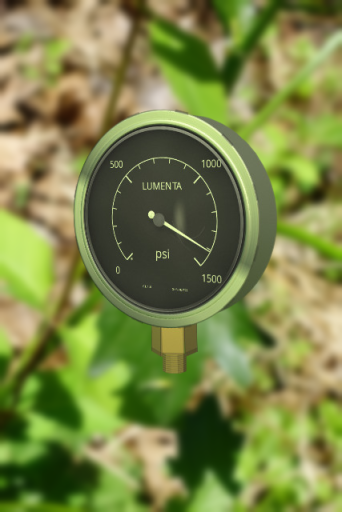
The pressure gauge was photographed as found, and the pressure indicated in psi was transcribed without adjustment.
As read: 1400 psi
